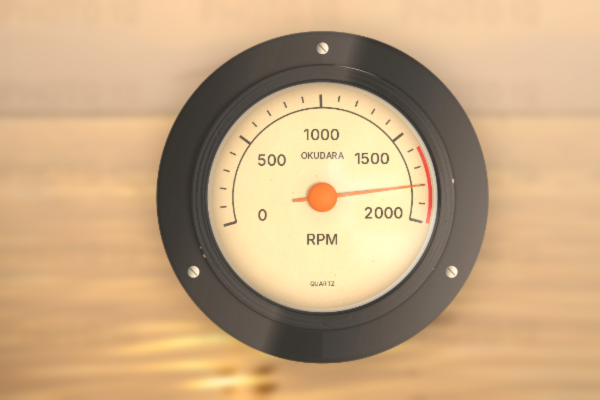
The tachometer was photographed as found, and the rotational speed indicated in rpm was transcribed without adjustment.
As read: 1800 rpm
